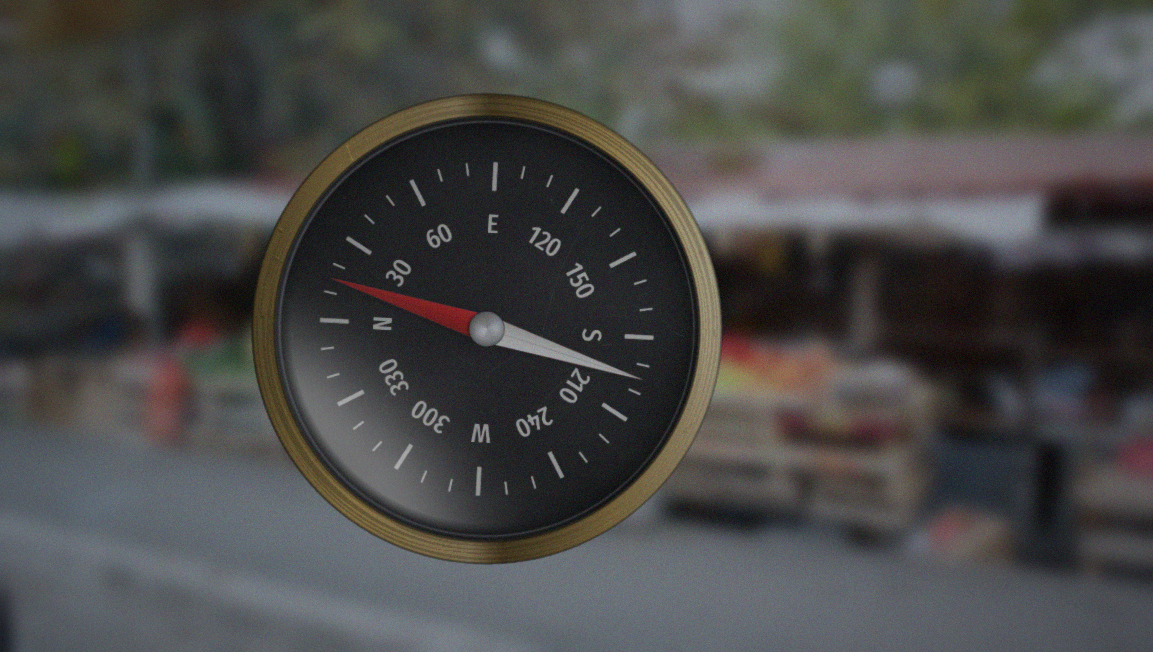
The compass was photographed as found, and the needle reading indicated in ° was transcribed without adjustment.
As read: 15 °
